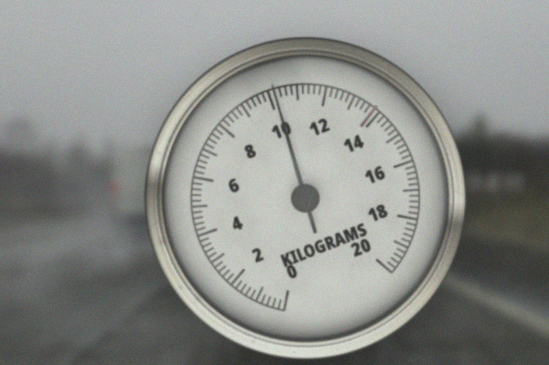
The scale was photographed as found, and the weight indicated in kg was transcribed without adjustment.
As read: 10.2 kg
